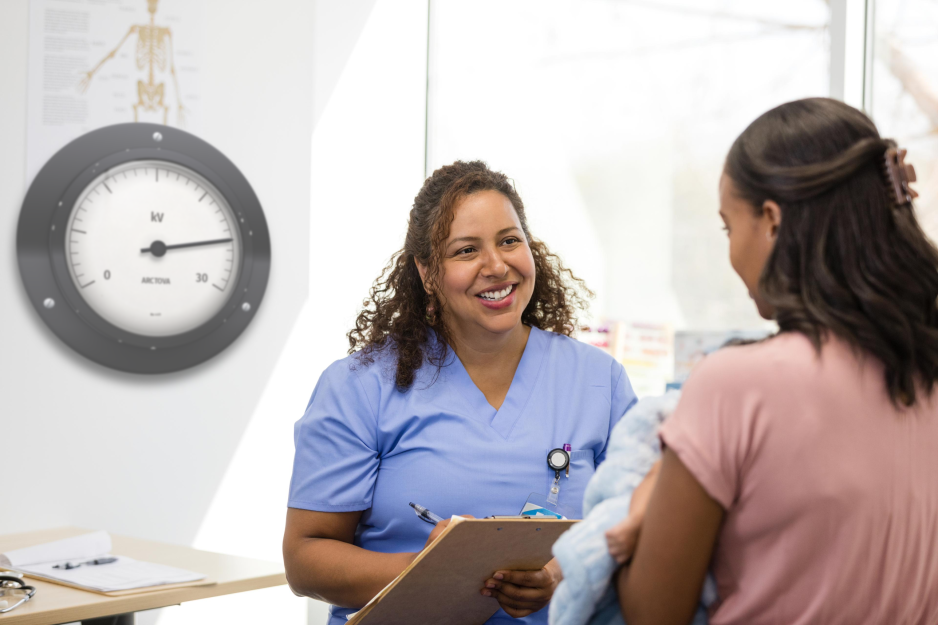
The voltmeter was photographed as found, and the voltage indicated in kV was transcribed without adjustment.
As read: 25 kV
